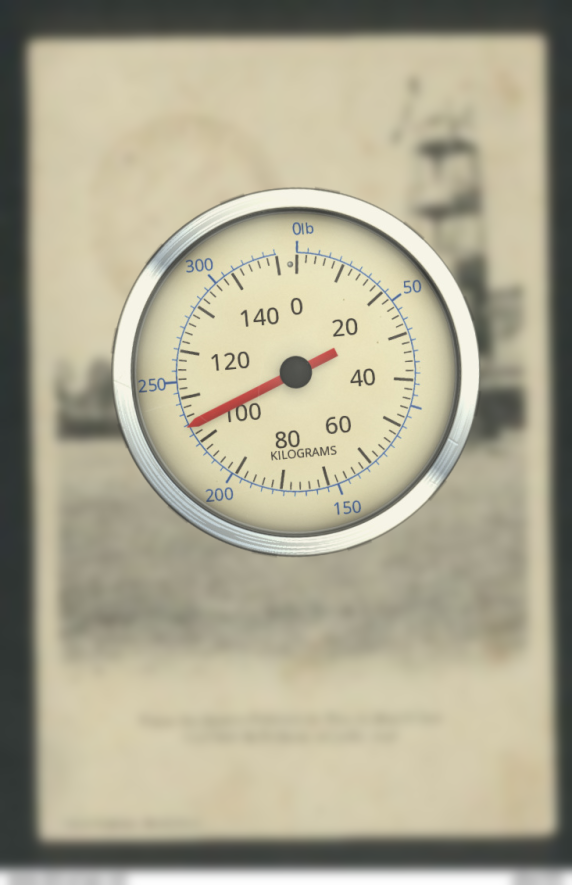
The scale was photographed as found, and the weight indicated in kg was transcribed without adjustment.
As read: 104 kg
